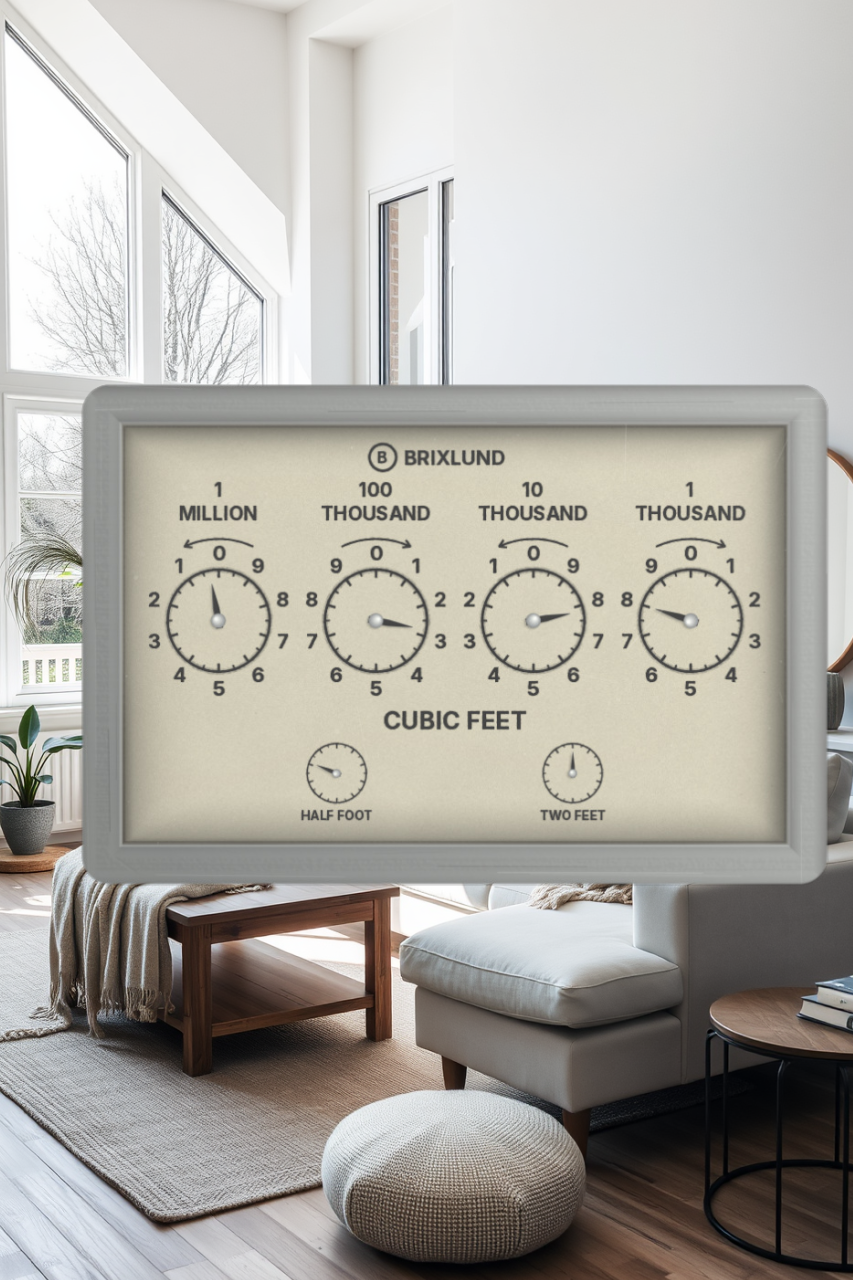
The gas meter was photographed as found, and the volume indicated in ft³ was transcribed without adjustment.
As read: 27800 ft³
